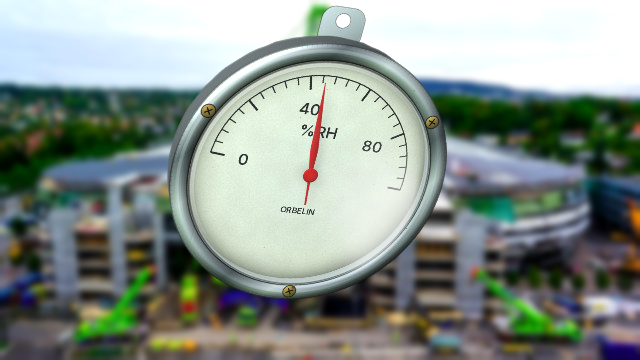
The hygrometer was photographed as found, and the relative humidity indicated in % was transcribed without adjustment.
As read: 44 %
